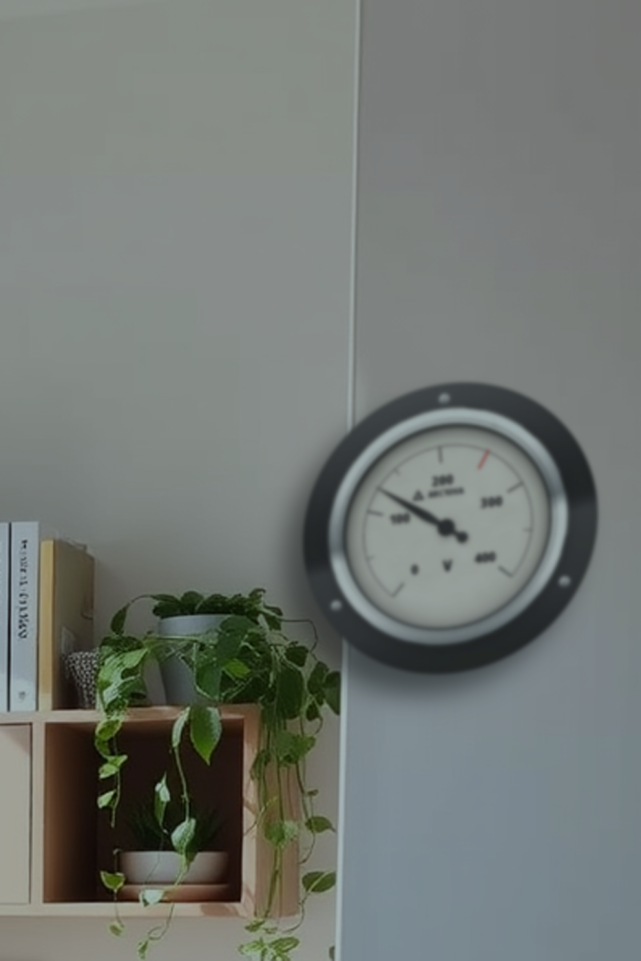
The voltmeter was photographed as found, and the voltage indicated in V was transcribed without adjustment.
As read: 125 V
